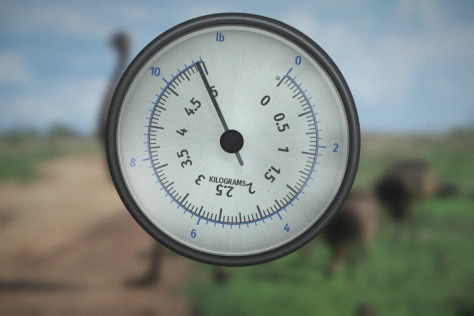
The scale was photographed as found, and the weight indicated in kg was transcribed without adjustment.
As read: 4.95 kg
